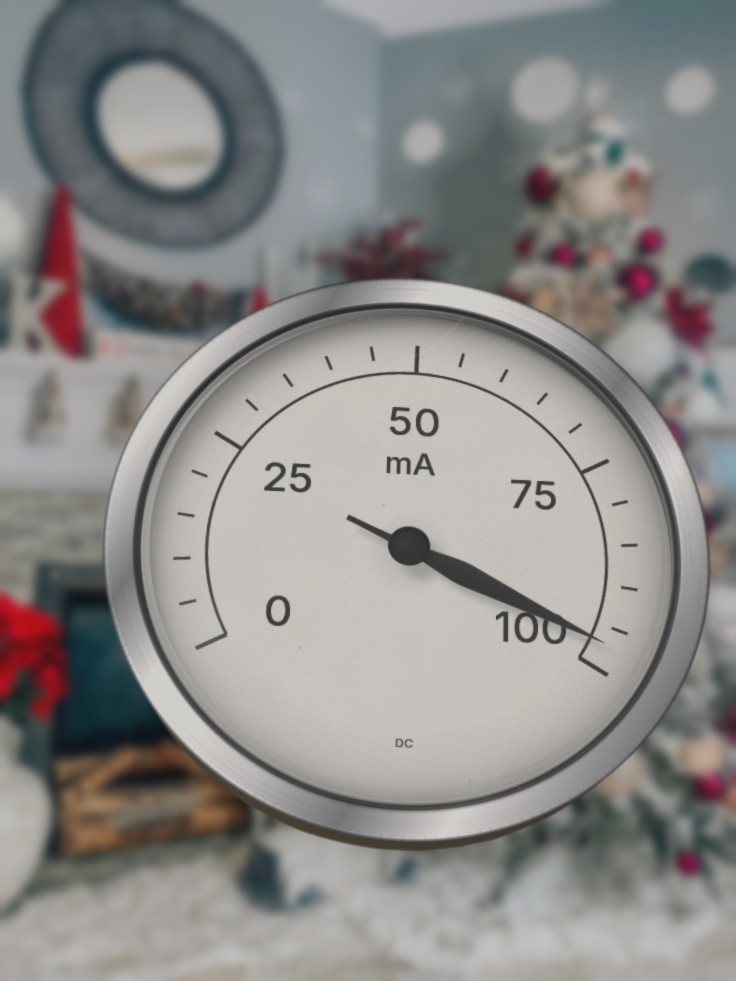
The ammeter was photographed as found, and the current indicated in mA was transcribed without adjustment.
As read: 97.5 mA
